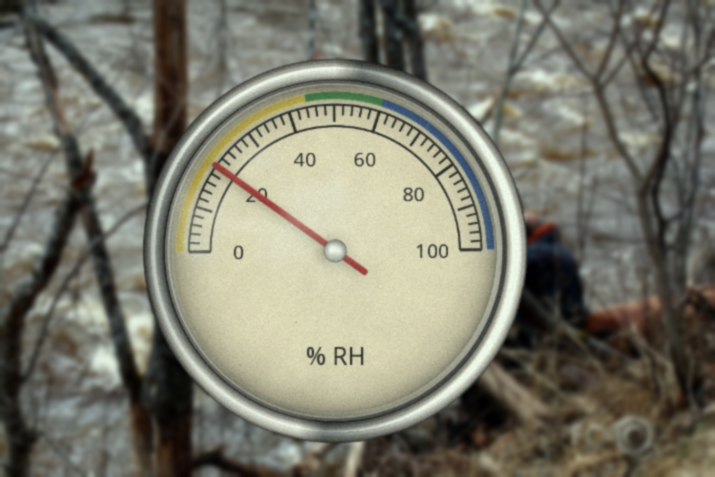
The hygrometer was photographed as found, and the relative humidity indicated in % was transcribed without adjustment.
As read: 20 %
